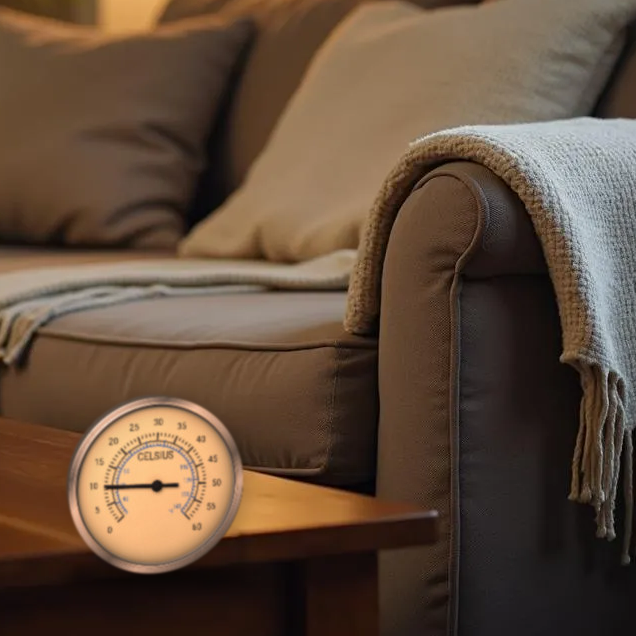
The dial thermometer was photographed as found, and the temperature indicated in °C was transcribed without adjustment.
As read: 10 °C
